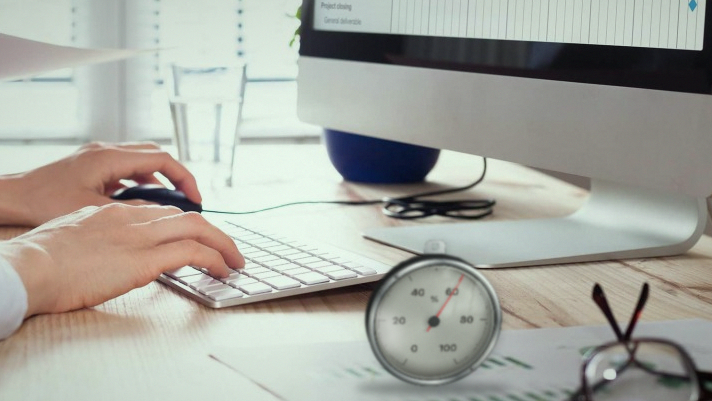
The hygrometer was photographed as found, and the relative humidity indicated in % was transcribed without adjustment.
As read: 60 %
